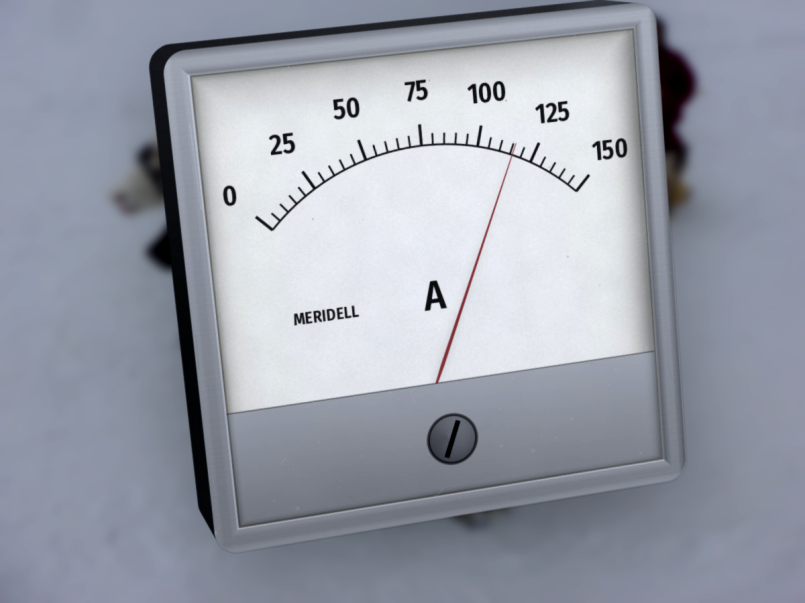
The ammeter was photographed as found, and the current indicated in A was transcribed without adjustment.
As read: 115 A
